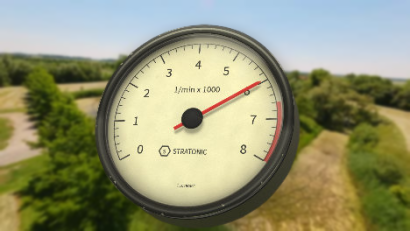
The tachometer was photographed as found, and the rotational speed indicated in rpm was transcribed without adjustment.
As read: 6000 rpm
